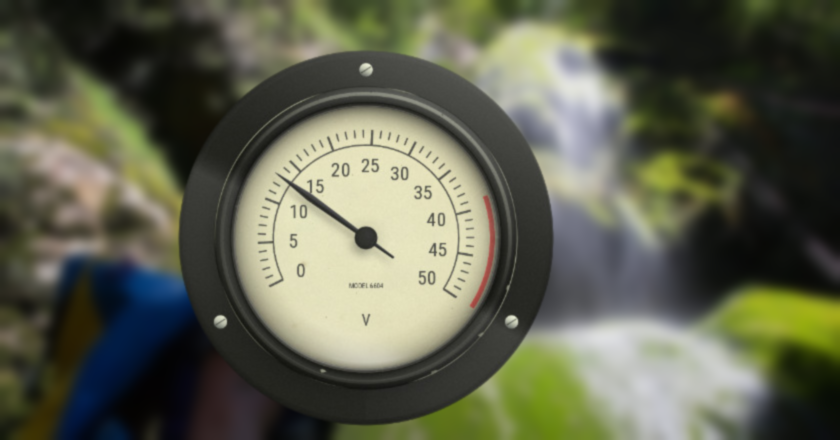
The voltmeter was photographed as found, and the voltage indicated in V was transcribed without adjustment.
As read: 13 V
